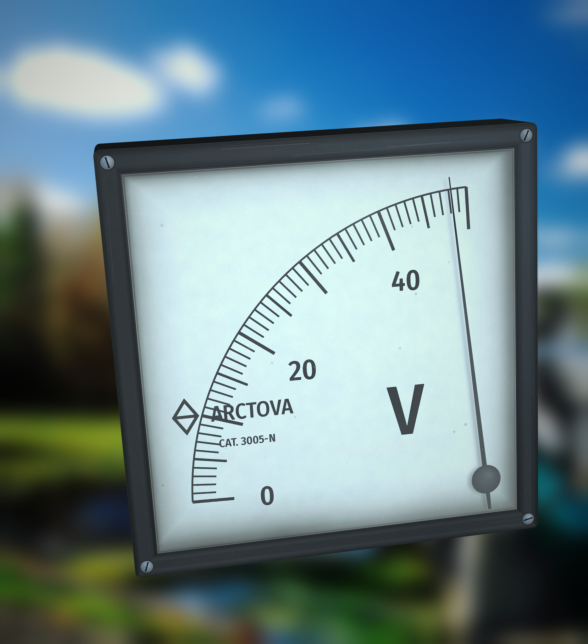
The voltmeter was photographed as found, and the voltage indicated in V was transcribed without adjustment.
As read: 48 V
